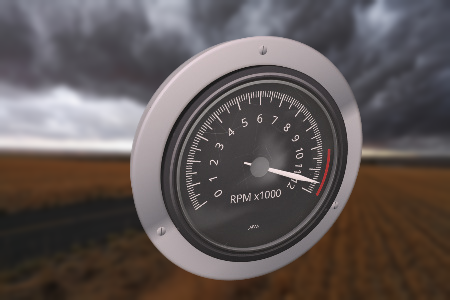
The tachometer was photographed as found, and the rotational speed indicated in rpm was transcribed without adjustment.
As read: 11500 rpm
